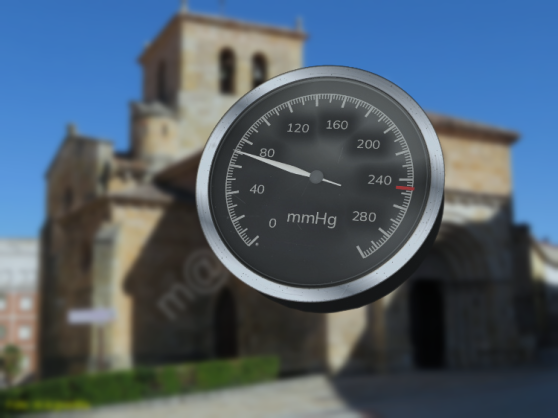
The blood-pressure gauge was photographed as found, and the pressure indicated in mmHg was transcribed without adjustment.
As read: 70 mmHg
